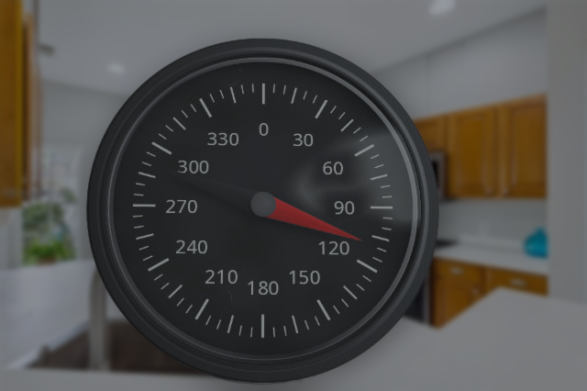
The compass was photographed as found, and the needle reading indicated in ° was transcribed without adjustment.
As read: 110 °
